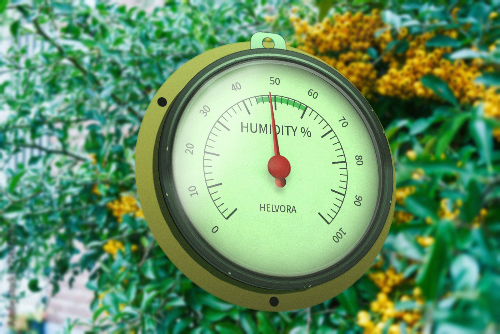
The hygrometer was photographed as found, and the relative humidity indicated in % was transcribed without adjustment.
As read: 48 %
